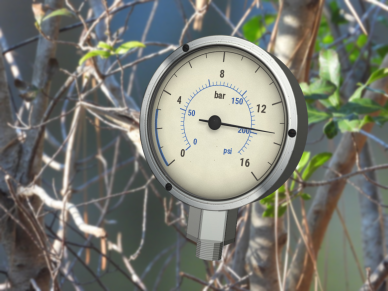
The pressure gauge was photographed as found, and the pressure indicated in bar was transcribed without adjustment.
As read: 13.5 bar
